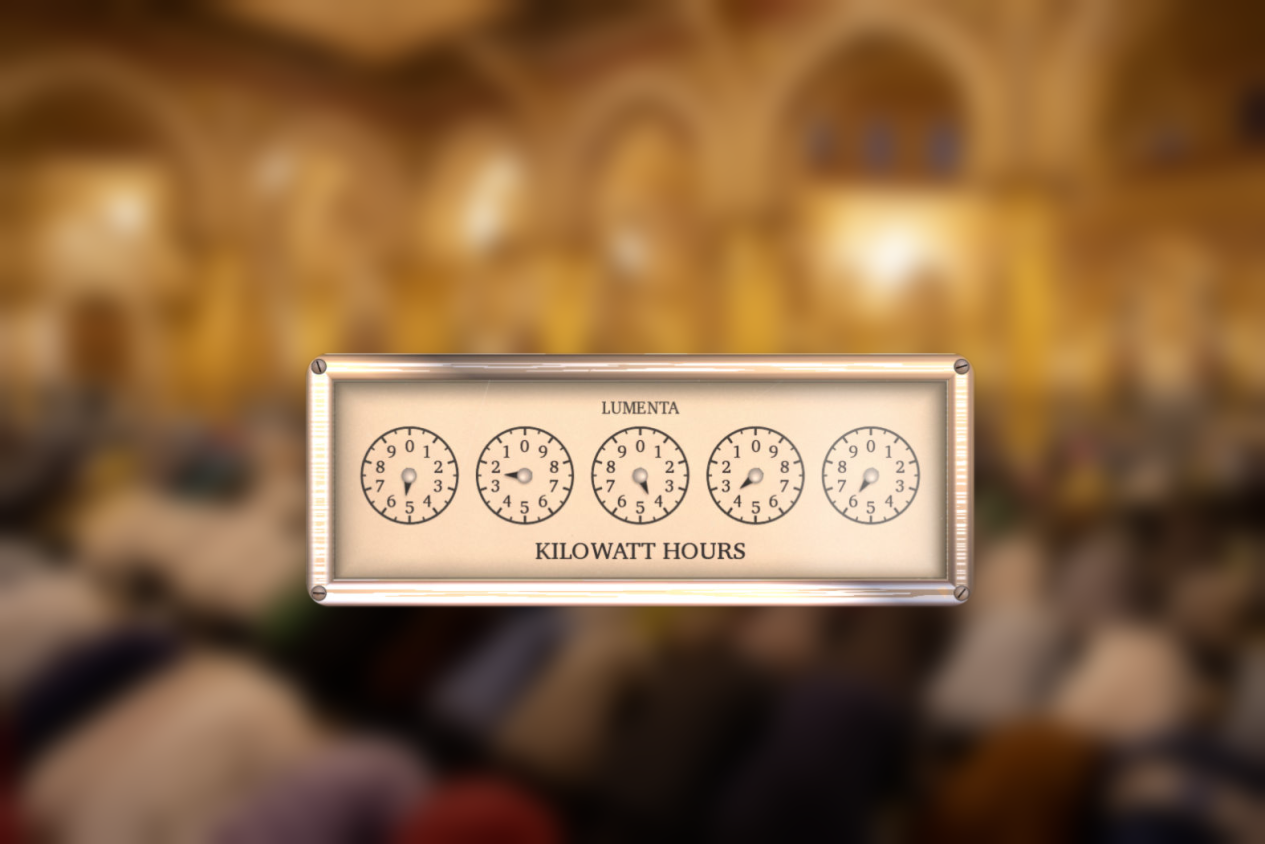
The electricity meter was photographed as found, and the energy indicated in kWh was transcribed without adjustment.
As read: 52436 kWh
